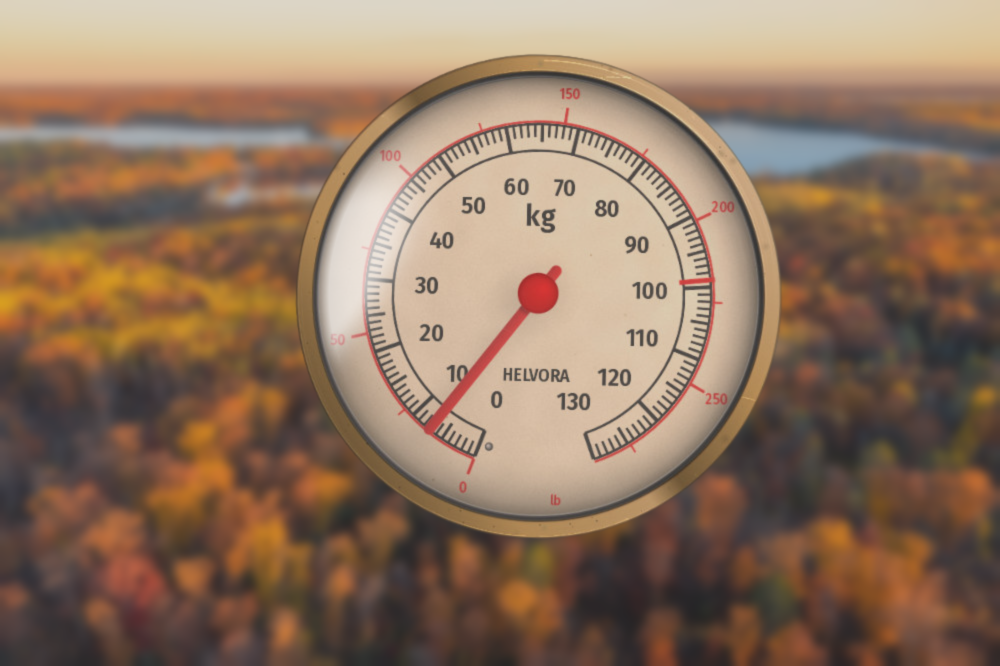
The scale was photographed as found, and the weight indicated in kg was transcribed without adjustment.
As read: 7 kg
